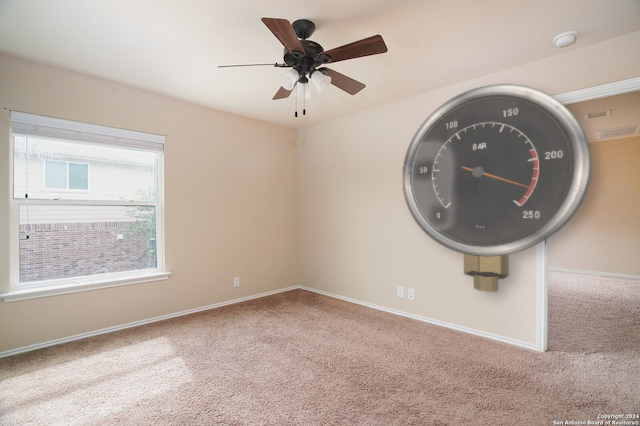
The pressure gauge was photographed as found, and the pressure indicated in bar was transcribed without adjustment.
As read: 230 bar
